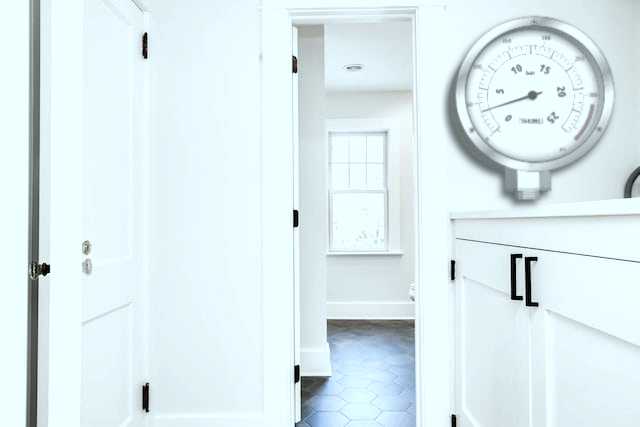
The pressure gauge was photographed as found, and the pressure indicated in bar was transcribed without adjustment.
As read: 2.5 bar
